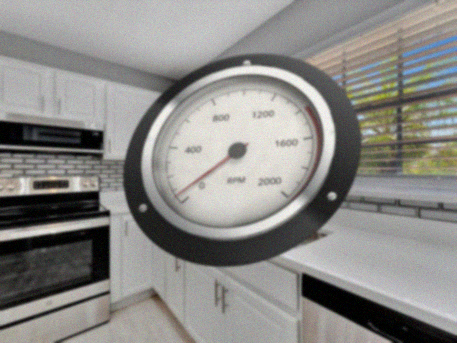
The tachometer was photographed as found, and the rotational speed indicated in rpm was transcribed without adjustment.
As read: 50 rpm
